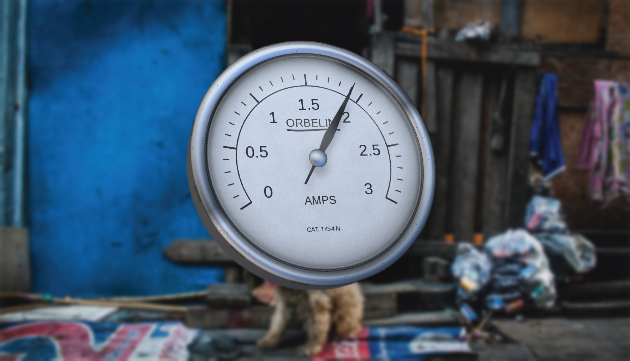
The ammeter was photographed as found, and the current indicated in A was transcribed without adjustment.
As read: 1.9 A
